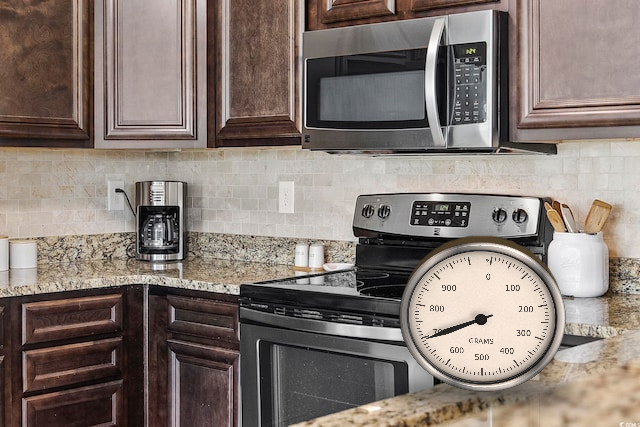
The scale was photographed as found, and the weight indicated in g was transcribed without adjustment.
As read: 700 g
